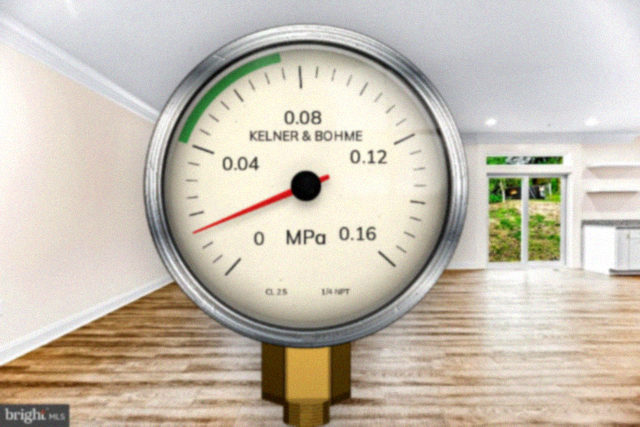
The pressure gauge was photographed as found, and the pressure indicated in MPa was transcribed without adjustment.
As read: 0.015 MPa
